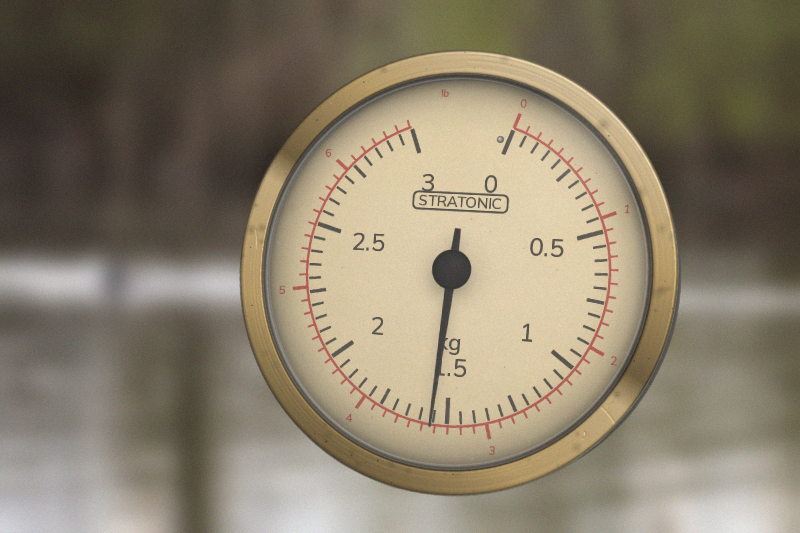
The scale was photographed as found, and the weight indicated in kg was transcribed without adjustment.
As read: 1.55 kg
